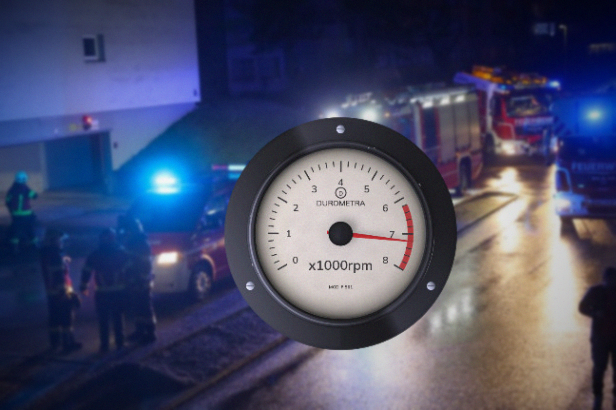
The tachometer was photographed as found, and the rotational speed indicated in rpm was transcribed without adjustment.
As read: 7200 rpm
